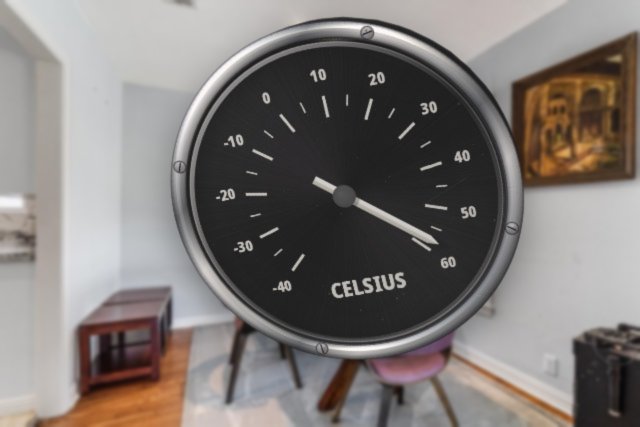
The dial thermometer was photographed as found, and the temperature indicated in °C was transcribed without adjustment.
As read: 57.5 °C
